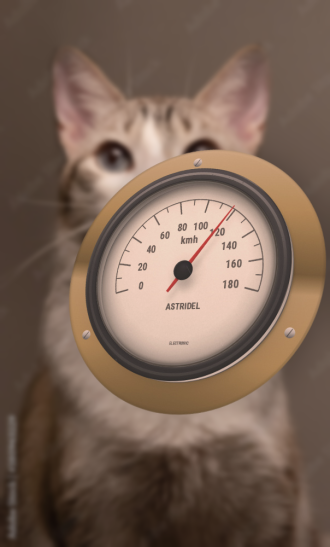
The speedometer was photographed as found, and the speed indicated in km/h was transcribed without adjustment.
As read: 120 km/h
